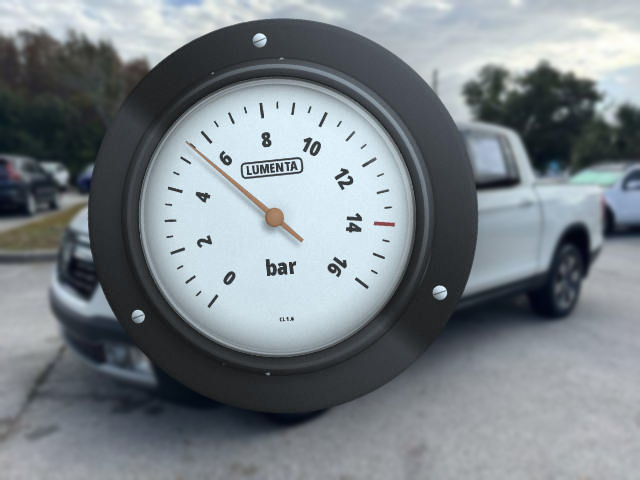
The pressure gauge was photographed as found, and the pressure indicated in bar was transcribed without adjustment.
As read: 5.5 bar
